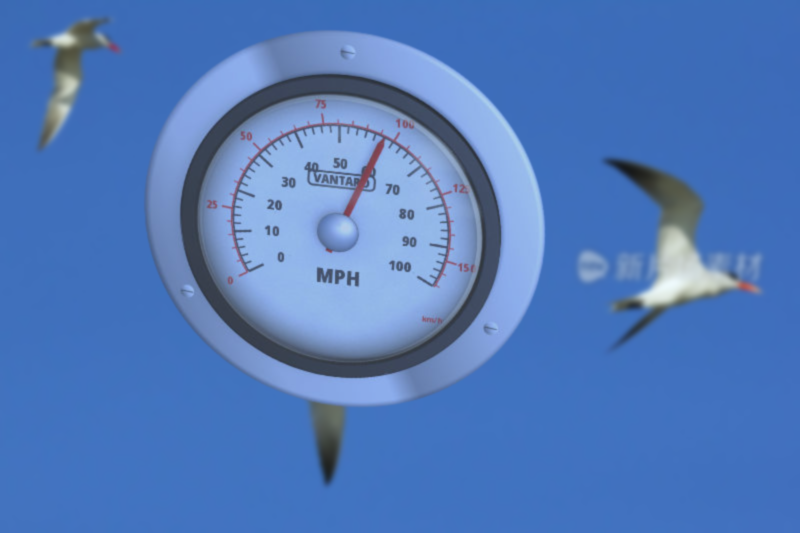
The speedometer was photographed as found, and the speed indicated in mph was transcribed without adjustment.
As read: 60 mph
